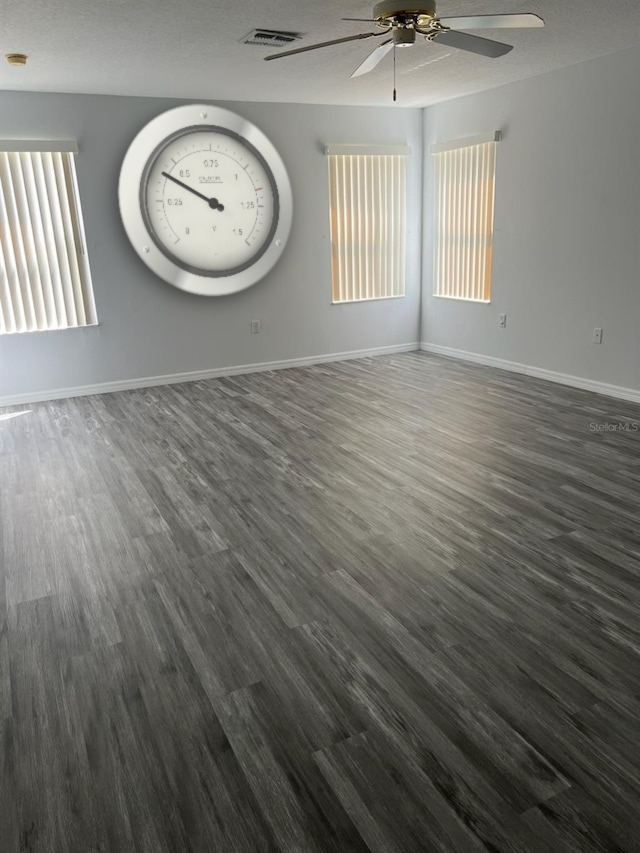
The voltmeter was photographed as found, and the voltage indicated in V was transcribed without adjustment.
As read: 0.4 V
